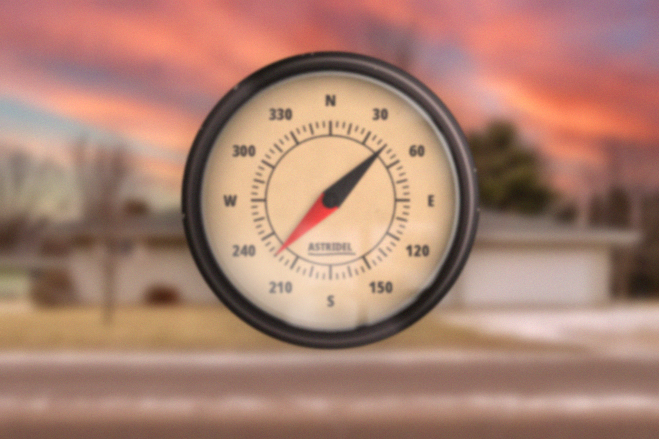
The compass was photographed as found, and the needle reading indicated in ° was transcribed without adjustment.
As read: 225 °
